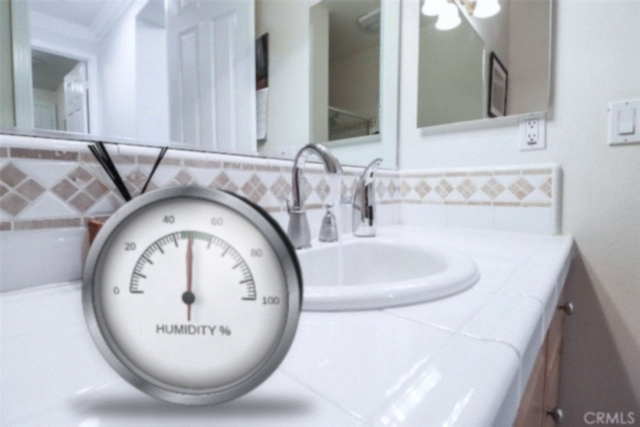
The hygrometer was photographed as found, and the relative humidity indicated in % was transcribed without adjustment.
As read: 50 %
